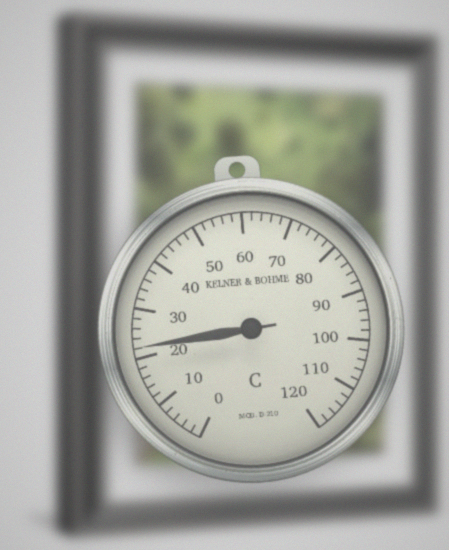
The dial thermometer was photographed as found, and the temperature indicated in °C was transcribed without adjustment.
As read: 22 °C
